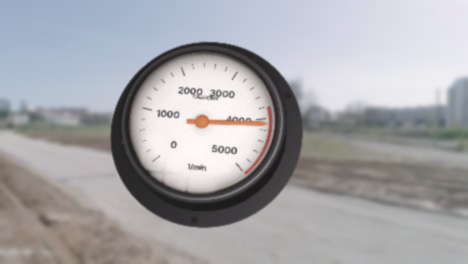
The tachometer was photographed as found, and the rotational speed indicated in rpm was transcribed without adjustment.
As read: 4100 rpm
